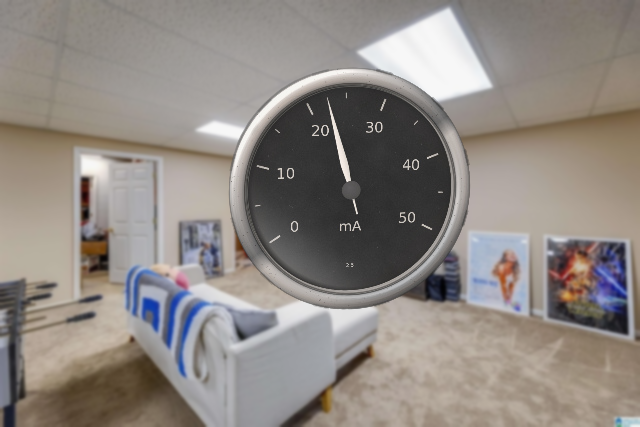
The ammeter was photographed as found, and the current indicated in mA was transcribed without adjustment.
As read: 22.5 mA
